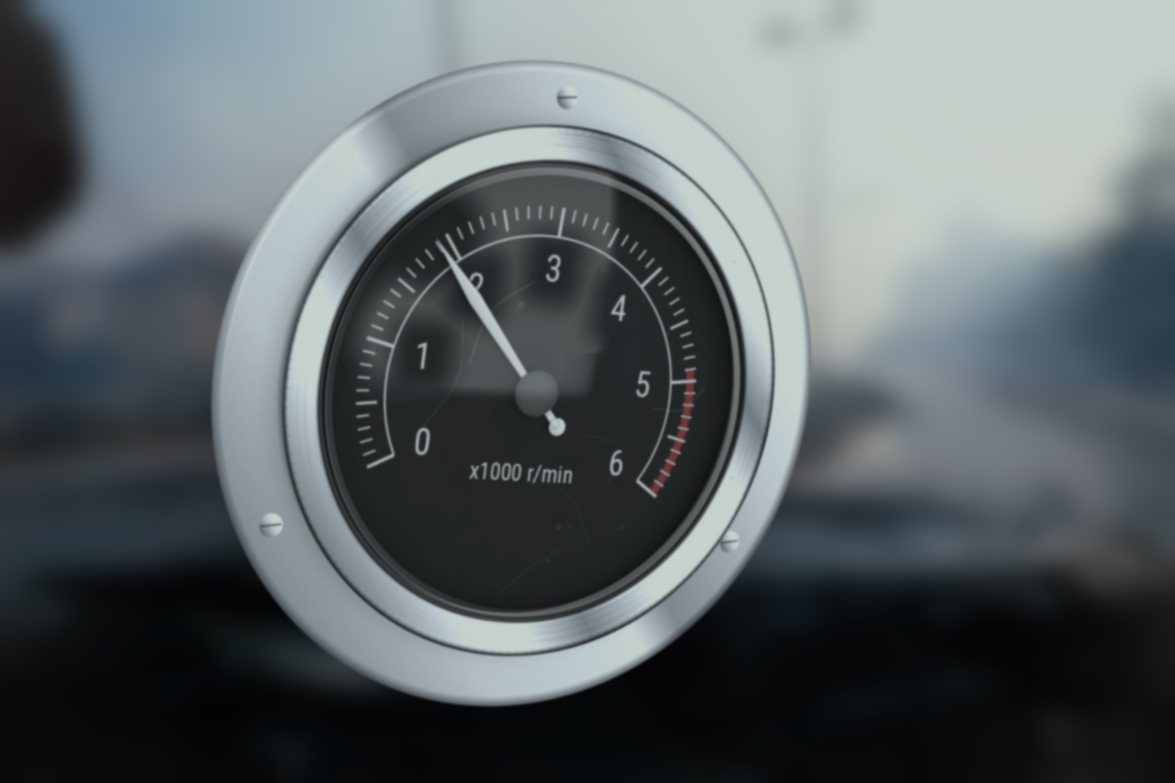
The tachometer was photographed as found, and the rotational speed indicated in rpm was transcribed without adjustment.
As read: 1900 rpm
